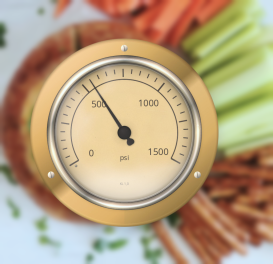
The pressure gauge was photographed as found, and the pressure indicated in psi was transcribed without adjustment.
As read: 550 psi
